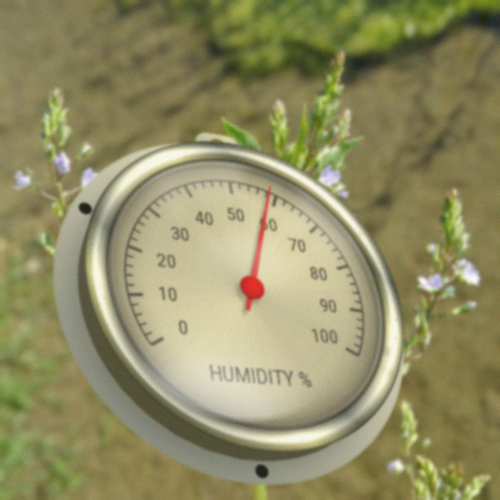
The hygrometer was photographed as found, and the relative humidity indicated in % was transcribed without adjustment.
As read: 58 %
